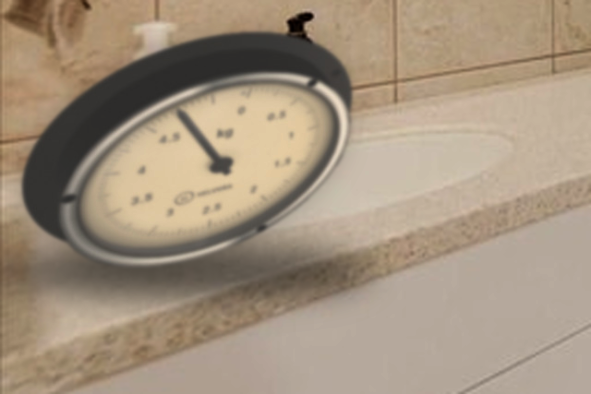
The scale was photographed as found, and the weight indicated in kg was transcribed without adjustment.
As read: 4.75 kg
